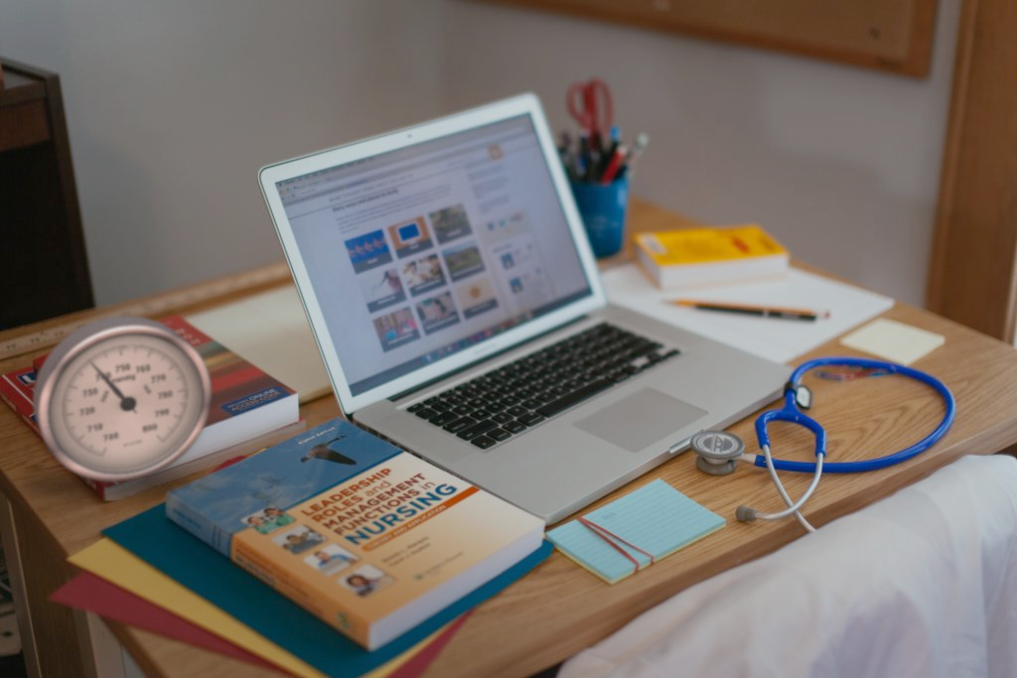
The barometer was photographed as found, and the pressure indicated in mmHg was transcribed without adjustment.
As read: 740 mmHg
